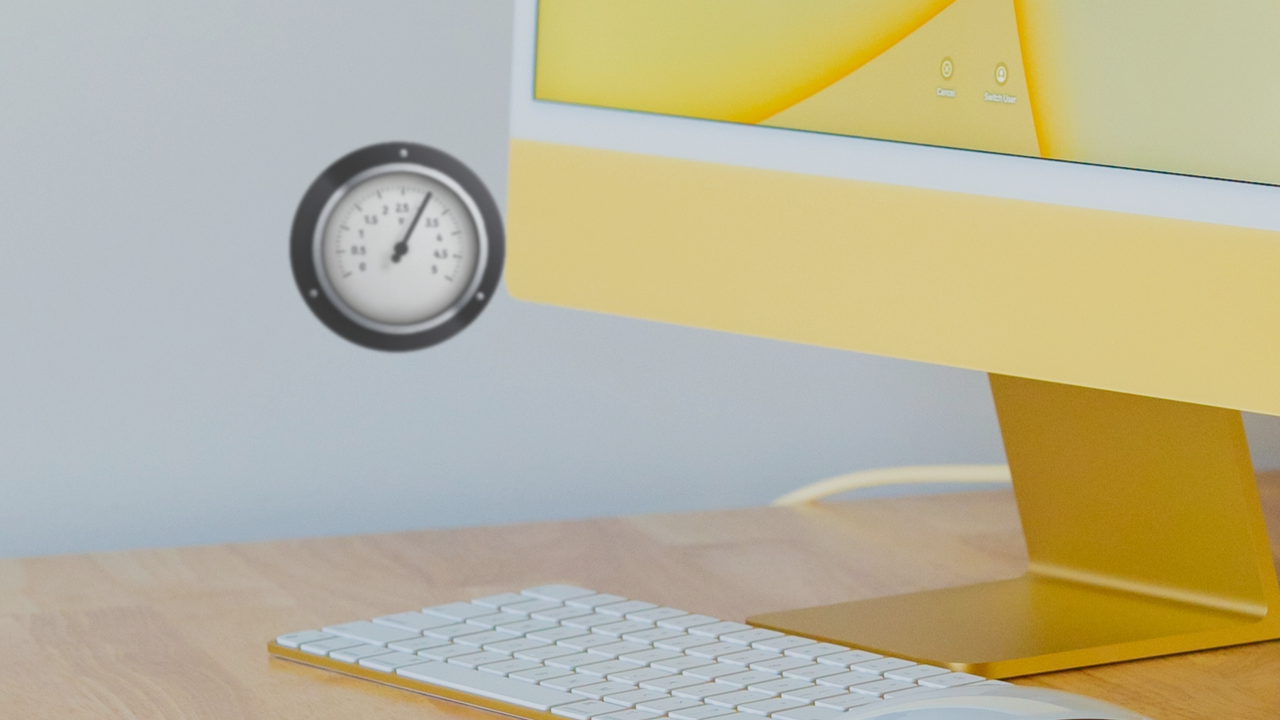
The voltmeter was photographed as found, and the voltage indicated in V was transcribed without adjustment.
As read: 3 V
